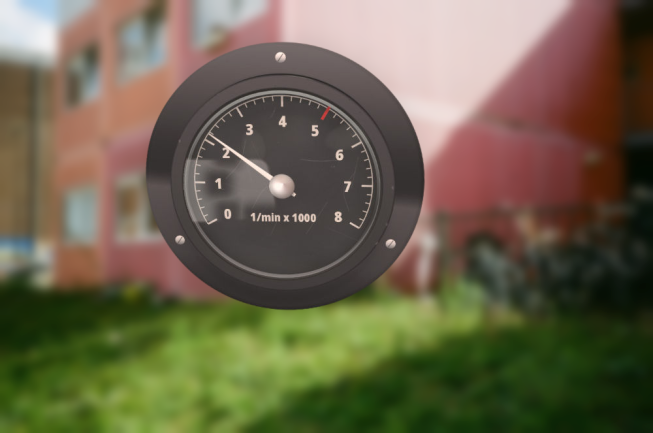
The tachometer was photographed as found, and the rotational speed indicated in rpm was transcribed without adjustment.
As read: 2200 rpm
